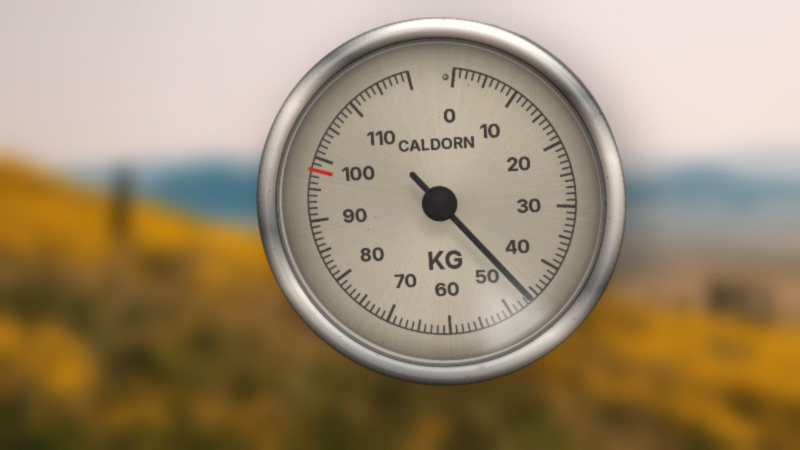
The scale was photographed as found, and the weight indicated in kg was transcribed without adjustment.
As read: 46 kg
